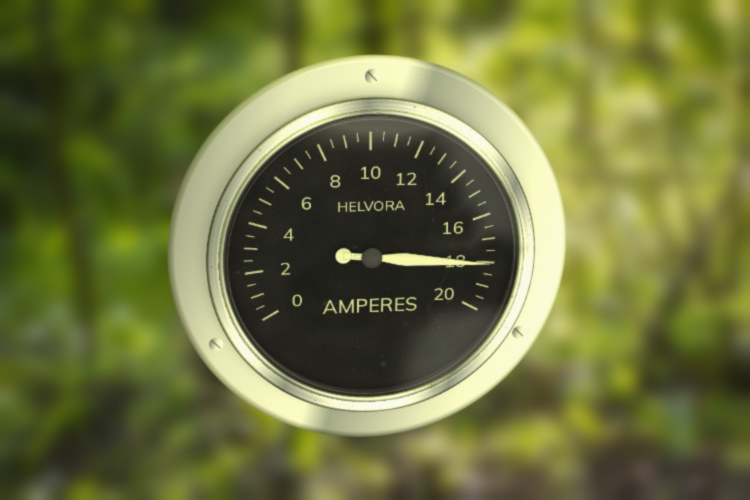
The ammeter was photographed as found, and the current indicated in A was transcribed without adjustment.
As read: 18 A
